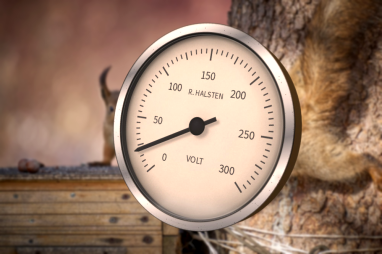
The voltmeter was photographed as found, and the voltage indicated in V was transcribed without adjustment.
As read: 20 V
